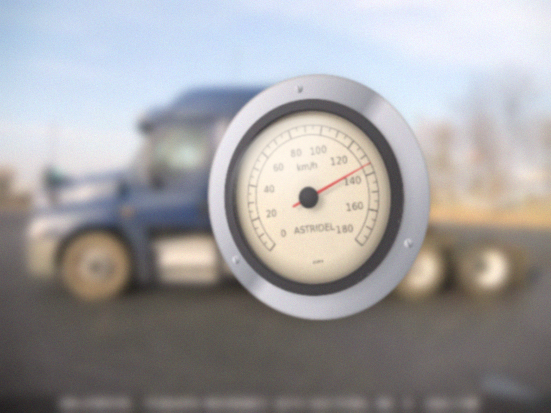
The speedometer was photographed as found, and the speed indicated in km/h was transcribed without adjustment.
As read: 135 km/h
